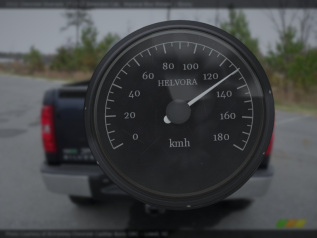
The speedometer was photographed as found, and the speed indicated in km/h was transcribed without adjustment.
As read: 130 km/h
